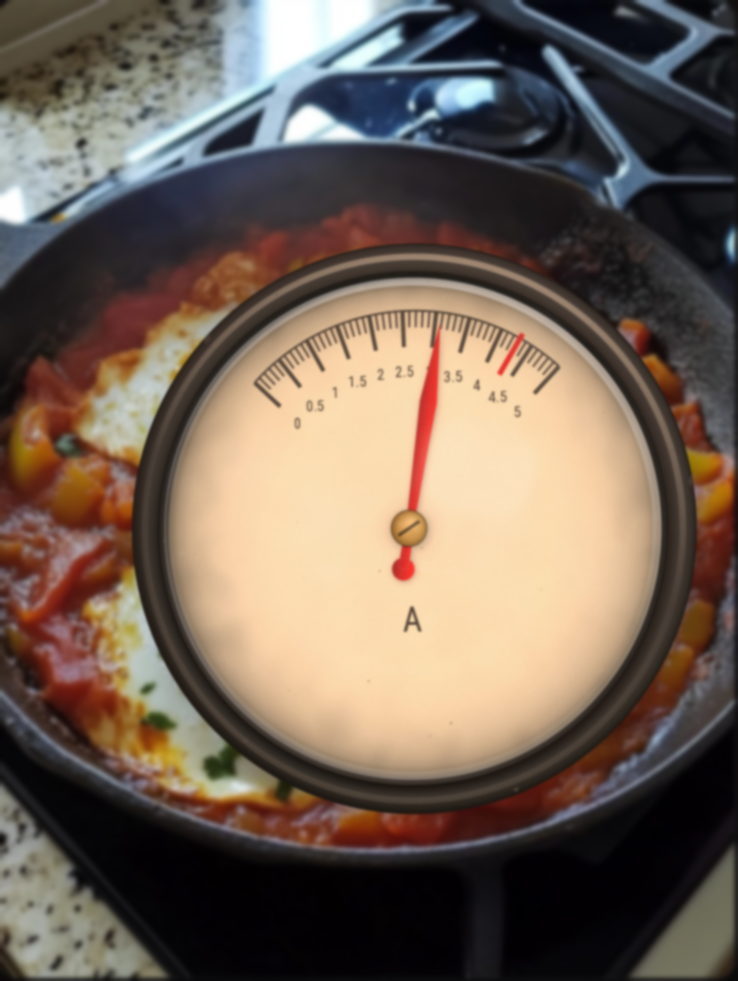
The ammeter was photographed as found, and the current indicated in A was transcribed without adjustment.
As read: 3.1 A
